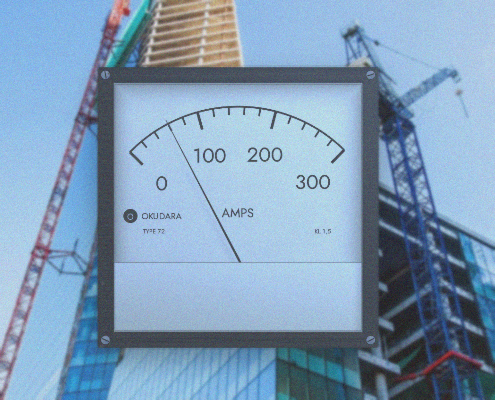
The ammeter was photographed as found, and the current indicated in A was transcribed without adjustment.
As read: 60 A
